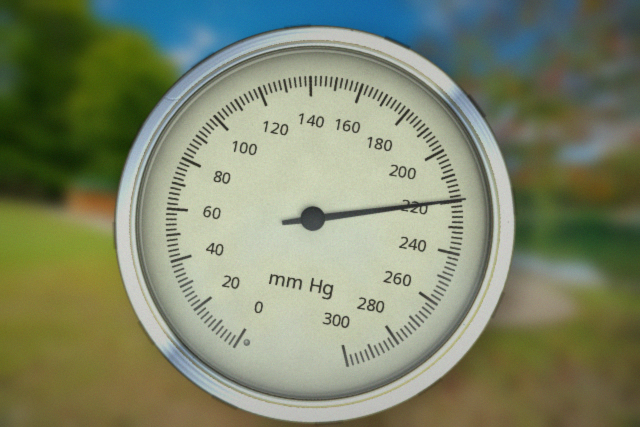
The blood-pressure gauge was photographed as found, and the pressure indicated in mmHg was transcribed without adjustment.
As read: 220 mmHg
